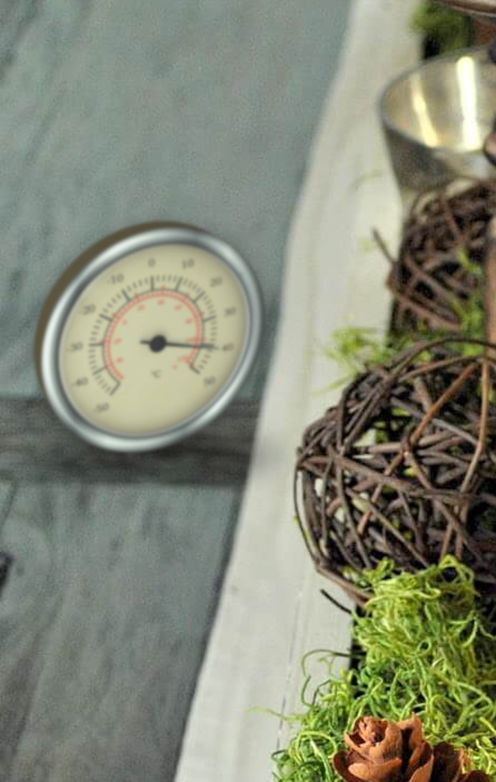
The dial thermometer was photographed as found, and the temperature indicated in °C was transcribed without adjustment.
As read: 40 °C
